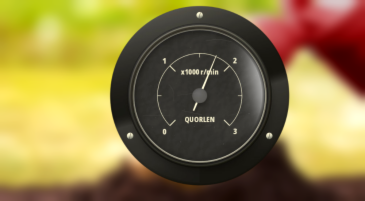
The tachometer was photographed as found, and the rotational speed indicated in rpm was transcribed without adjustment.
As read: 1750 rpm
